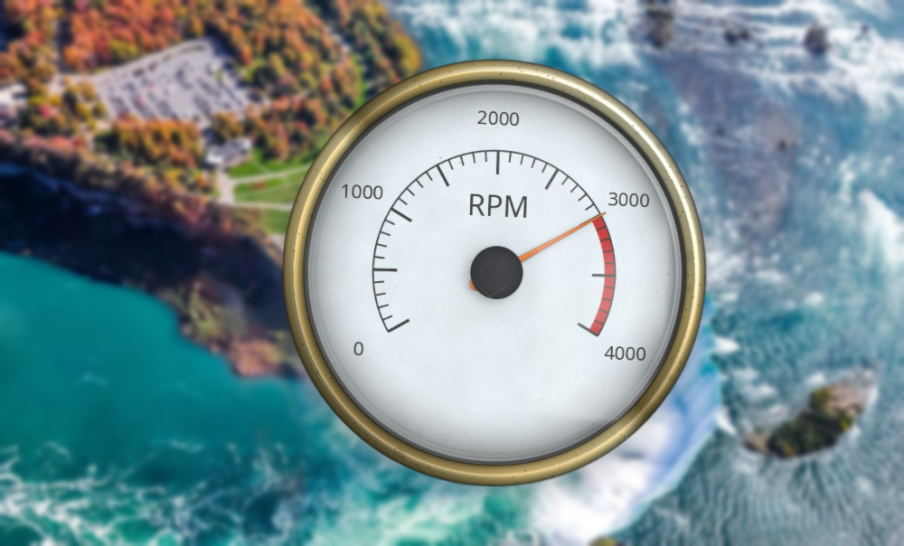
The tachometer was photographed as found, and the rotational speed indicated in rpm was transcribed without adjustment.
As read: 3000 rpm
